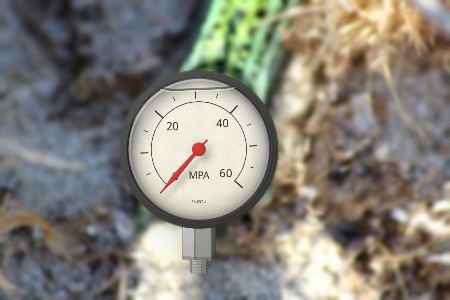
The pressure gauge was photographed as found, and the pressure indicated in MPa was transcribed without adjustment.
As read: 0 MPa
